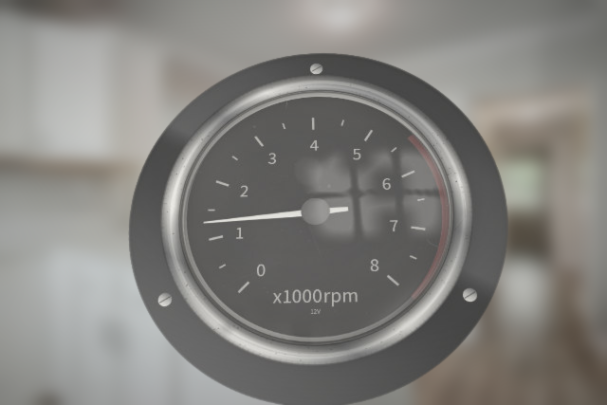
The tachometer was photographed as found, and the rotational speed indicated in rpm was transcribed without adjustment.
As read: 1250 rpm
